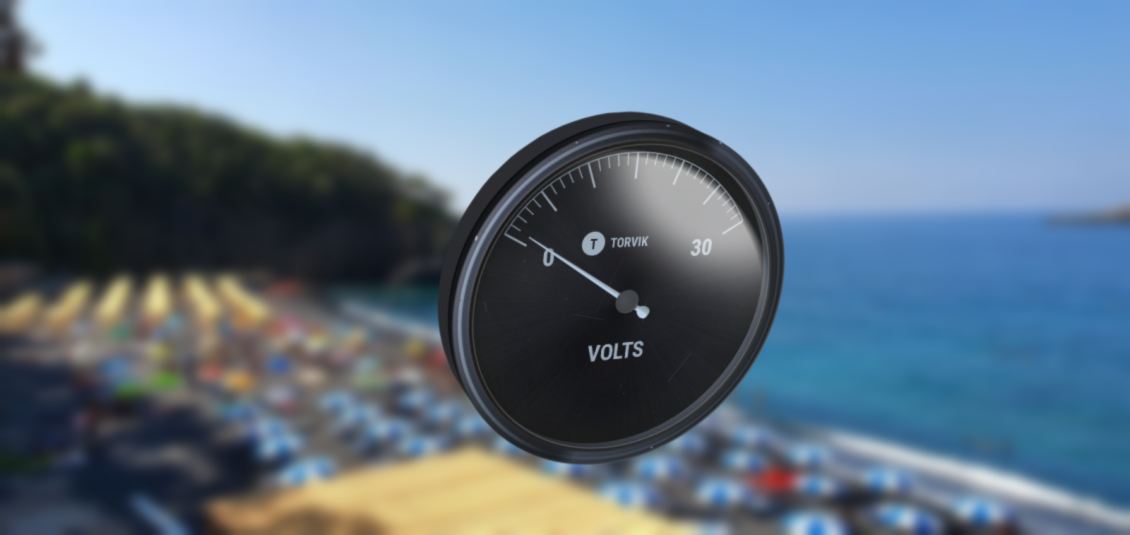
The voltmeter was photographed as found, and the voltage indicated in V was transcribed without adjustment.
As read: 1 V
